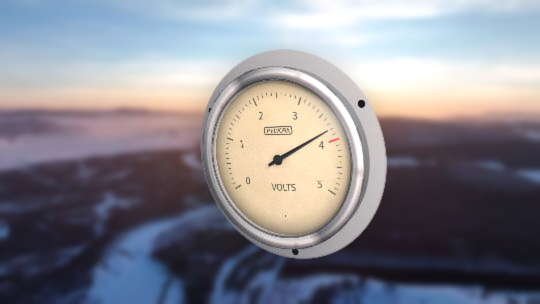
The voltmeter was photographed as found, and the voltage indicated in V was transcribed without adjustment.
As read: 3.8 V
